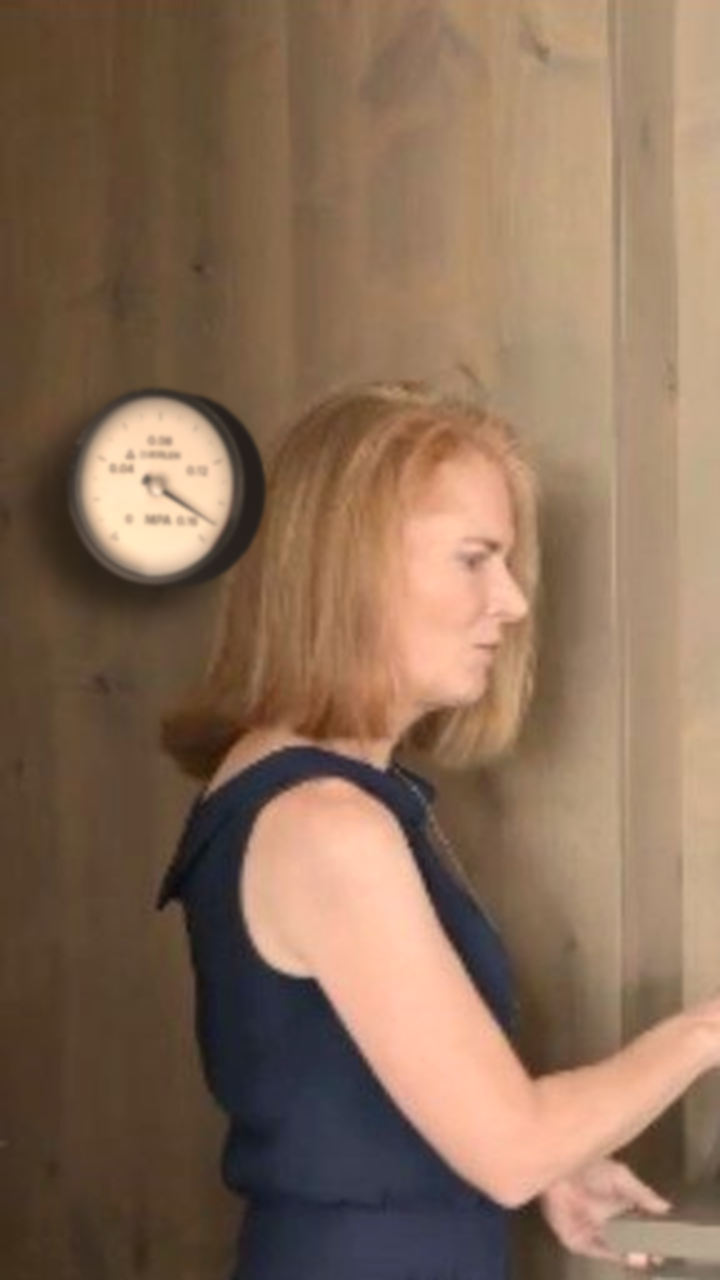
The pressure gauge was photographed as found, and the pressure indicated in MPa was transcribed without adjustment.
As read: 0.15 MPa
